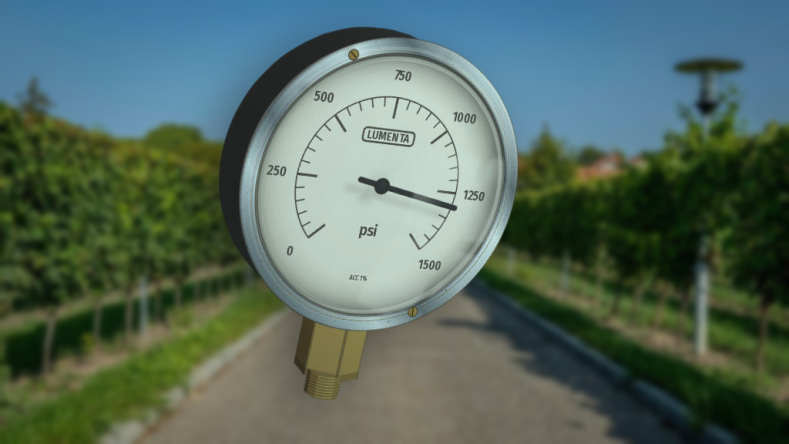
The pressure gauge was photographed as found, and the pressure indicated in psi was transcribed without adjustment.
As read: 1300 psi
